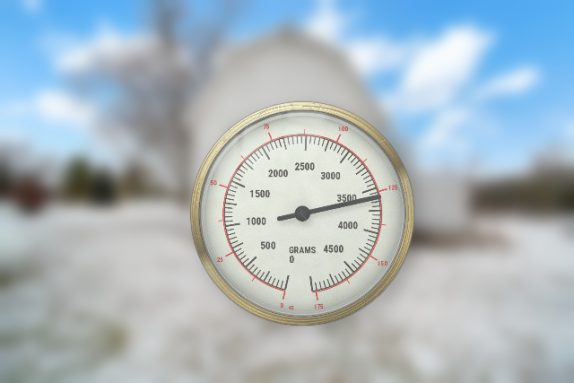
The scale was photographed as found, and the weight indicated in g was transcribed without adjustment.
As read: 3600 g
